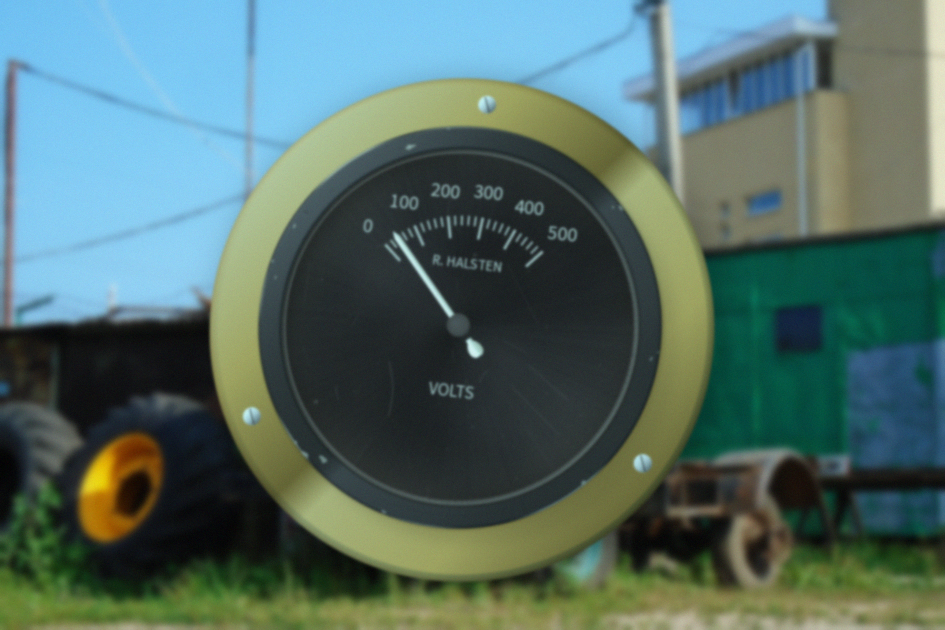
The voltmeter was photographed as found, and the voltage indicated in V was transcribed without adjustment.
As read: 40 V
